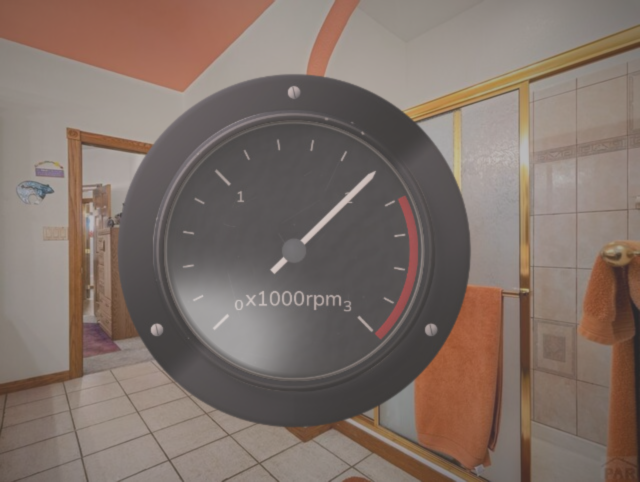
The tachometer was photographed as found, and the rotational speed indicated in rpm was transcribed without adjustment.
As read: 2000 rpm
